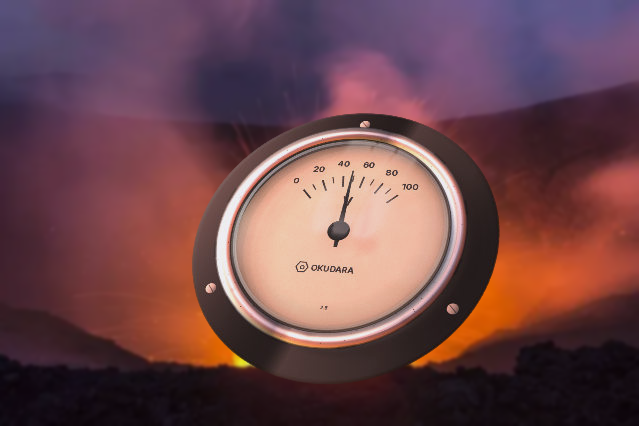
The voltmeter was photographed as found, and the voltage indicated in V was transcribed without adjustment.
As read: 50 V
